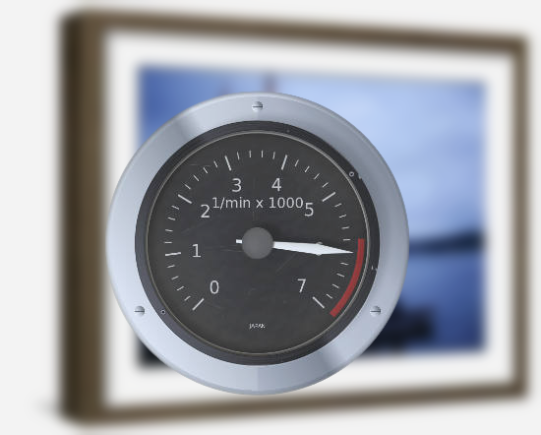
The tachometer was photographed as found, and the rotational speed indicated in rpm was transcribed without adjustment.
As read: 6000 rpm
